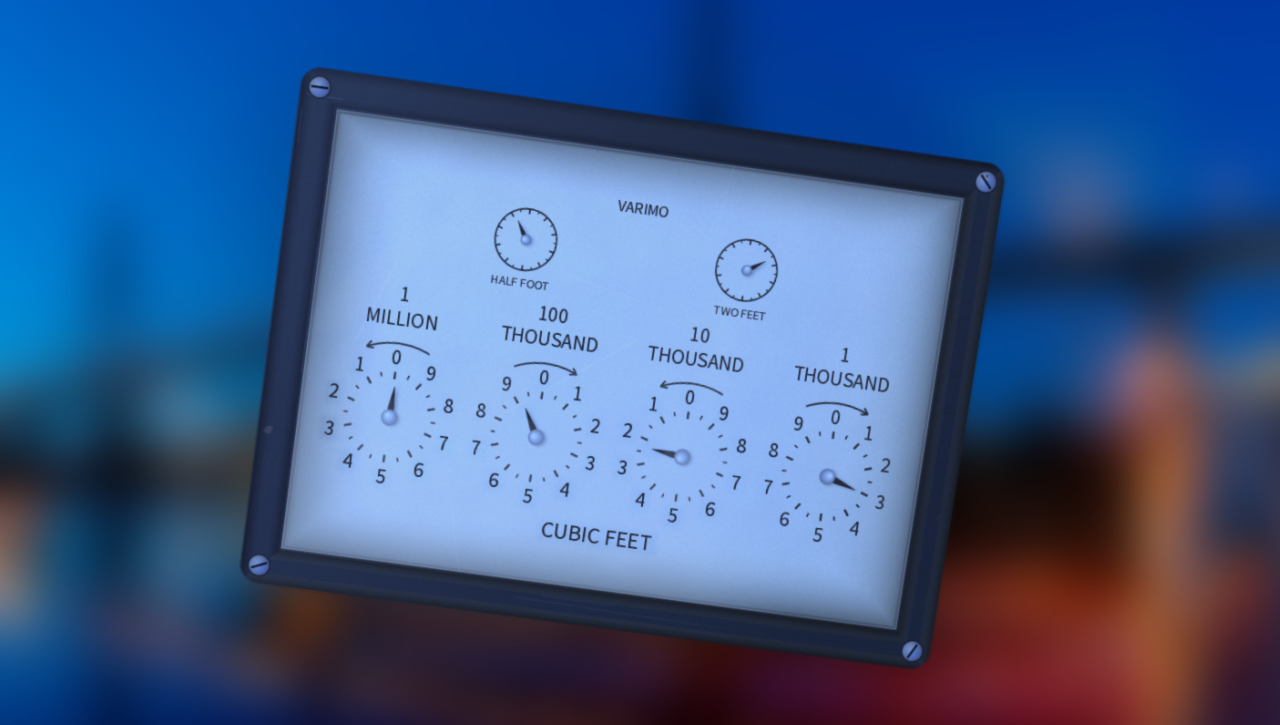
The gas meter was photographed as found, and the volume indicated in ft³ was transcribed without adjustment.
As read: 992300 ft³
